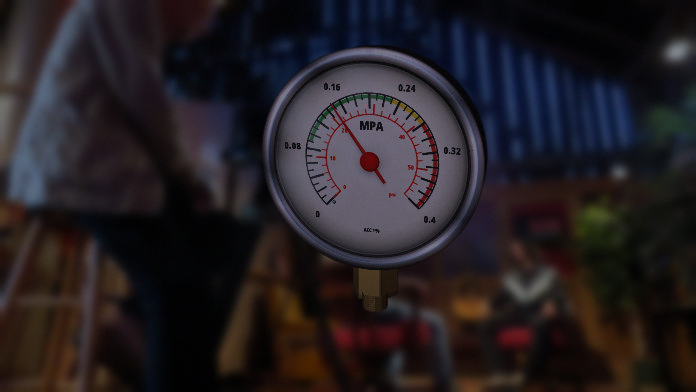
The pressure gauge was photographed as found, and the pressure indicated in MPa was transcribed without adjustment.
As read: 0.15 MPa
